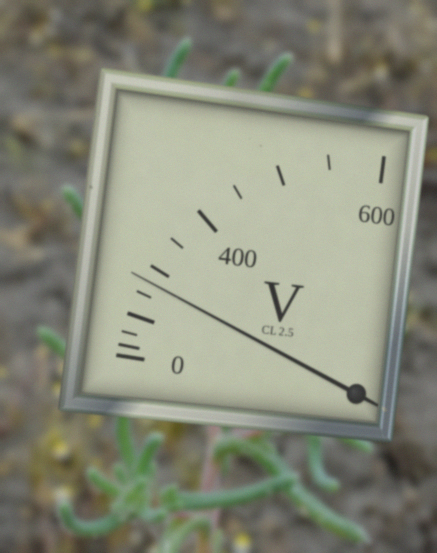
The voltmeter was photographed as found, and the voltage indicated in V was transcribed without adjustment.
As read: 275 V
